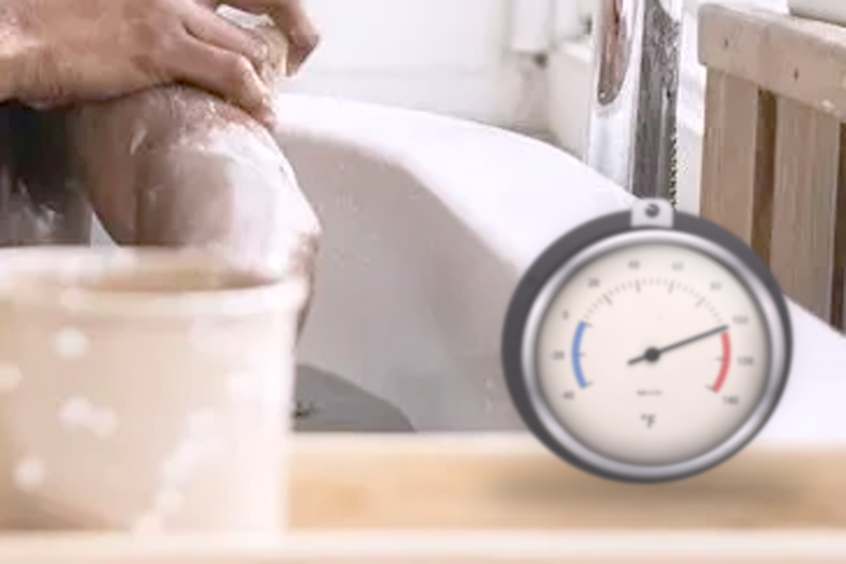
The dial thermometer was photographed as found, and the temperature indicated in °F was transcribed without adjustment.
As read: 100 °F
